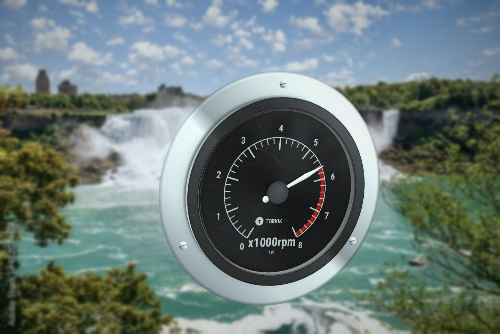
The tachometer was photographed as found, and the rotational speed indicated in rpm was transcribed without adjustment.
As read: 5600 rpm
